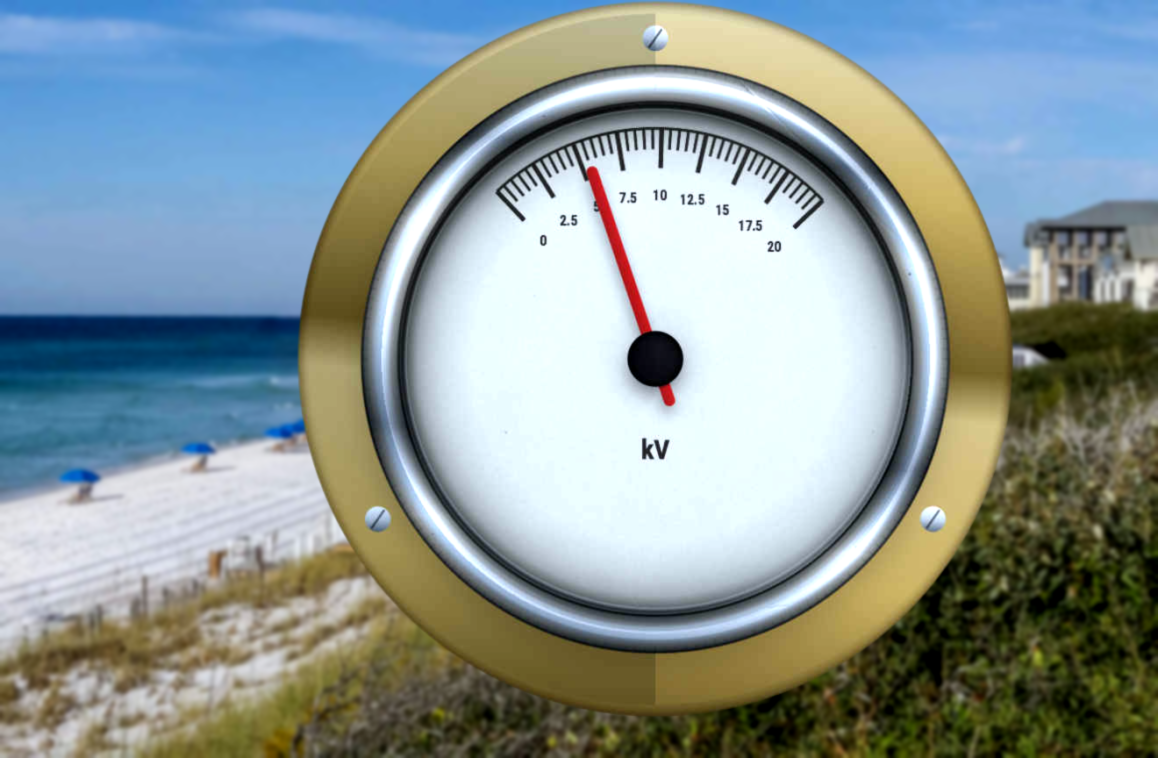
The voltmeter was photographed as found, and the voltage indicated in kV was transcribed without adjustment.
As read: 5.5 kV
